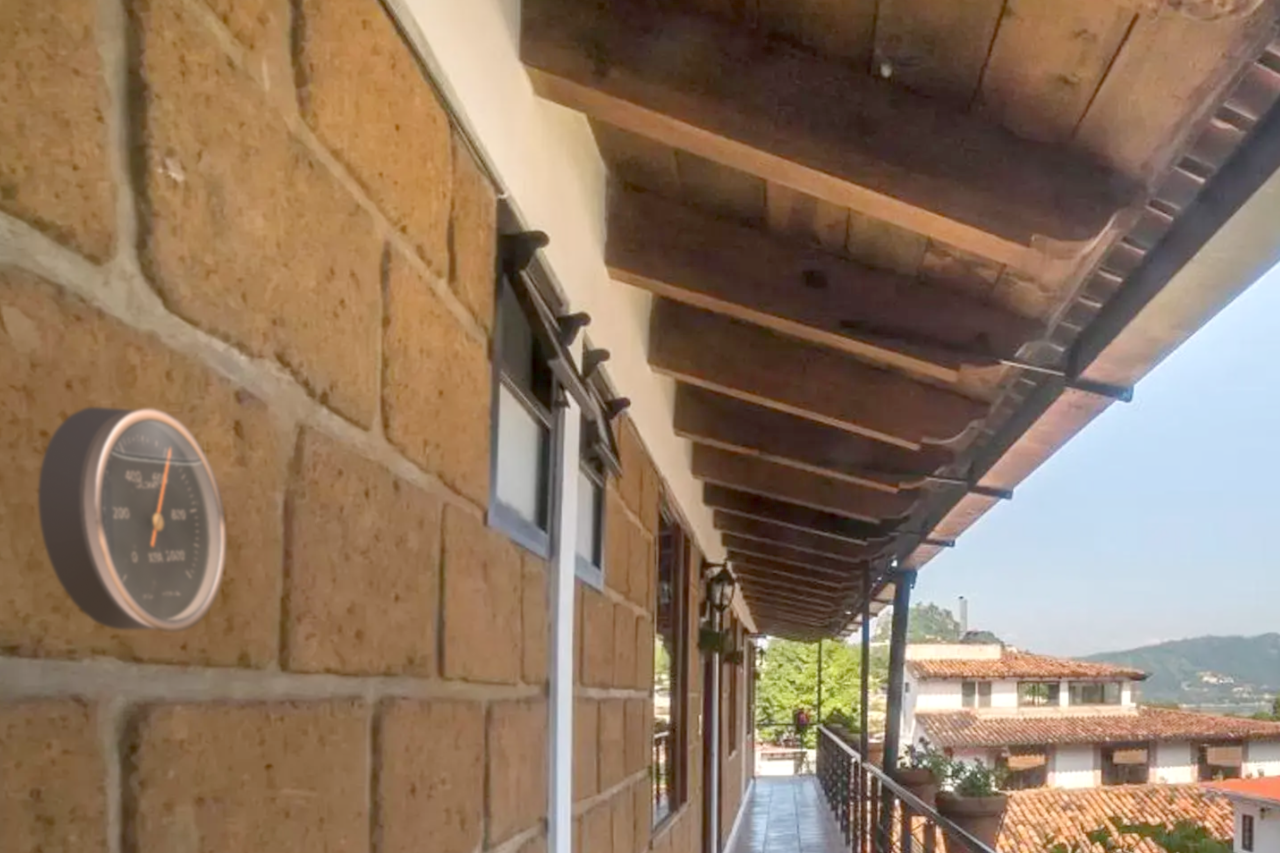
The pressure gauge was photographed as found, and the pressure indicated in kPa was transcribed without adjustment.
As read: 600 kPa
